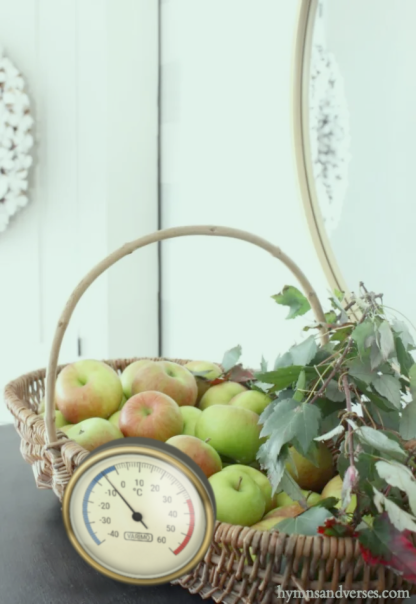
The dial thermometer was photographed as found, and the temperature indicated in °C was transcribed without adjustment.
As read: -5 °C
